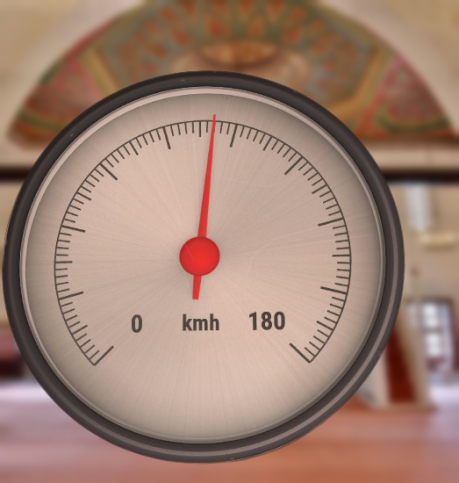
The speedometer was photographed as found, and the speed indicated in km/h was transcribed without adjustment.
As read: 94 km/h
